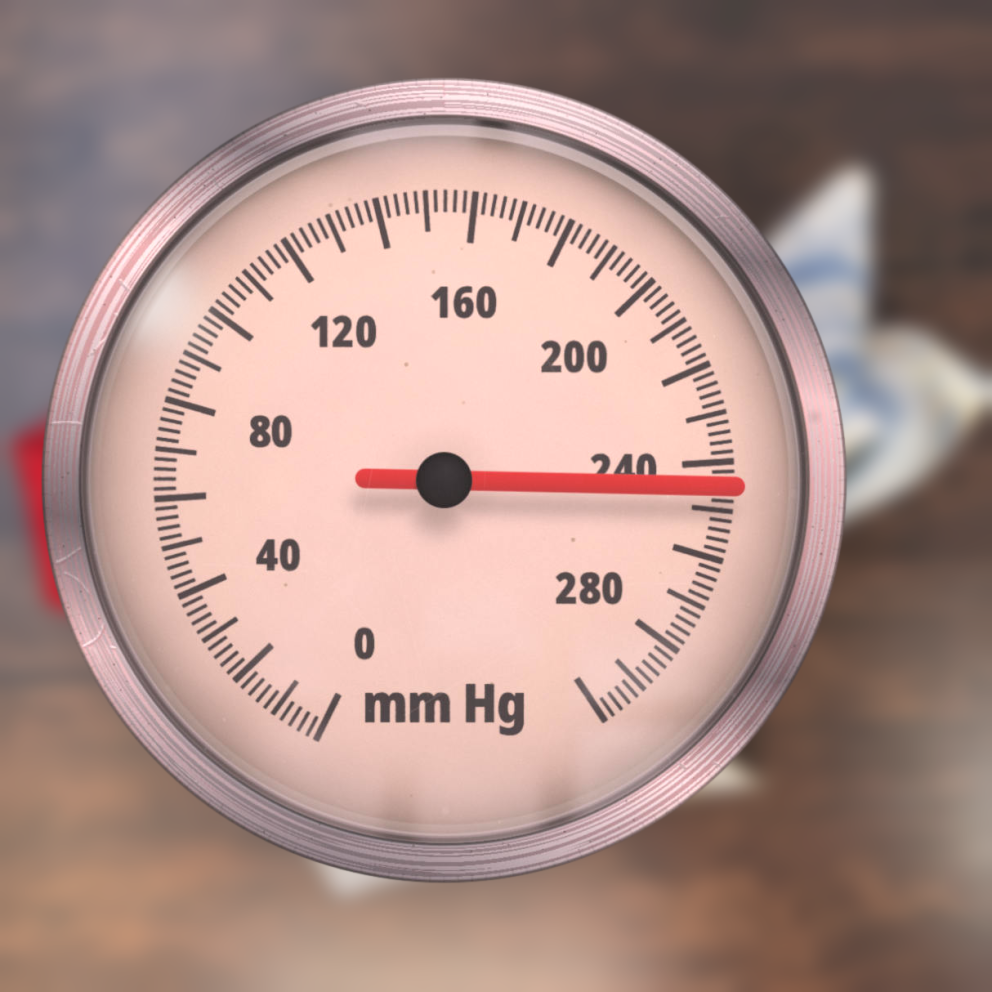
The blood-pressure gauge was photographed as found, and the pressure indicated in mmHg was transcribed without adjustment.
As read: 245 mmHg
